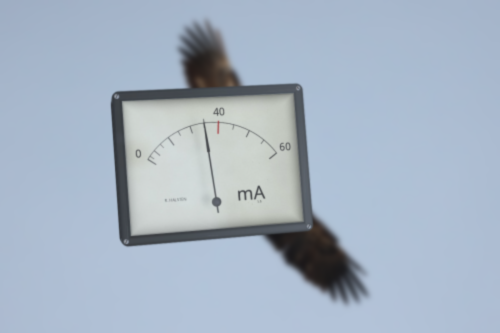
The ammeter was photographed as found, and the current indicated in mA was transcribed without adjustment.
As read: 35 mA
